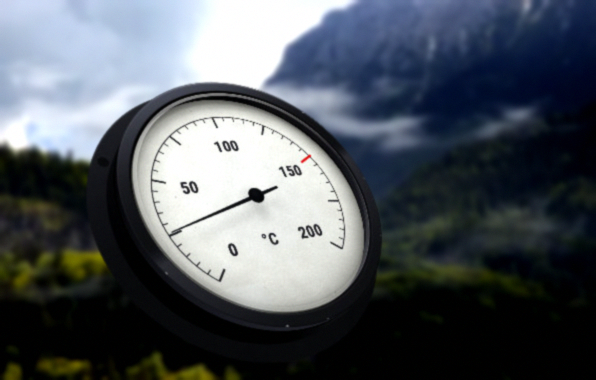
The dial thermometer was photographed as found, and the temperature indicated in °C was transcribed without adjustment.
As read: 25 °C
